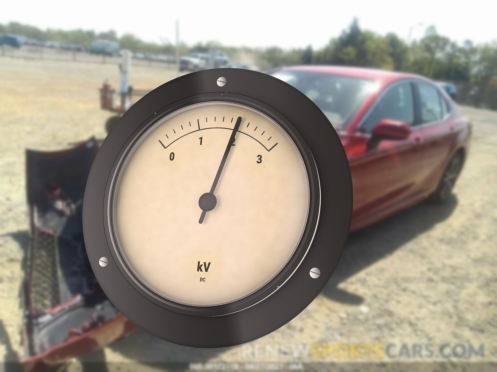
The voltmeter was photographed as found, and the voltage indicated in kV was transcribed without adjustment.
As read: 2 kV
